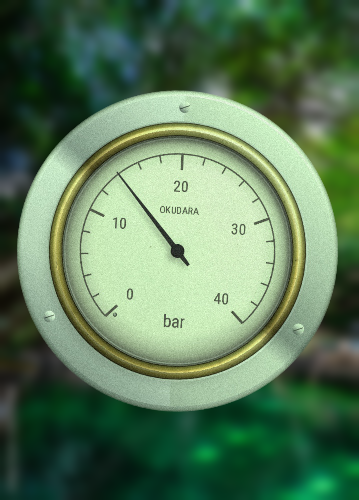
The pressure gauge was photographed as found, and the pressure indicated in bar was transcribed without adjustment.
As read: 14 bar
